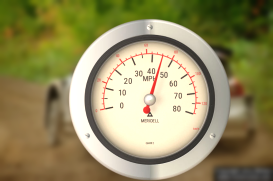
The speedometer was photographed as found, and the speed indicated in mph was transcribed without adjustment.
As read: 45 mph
